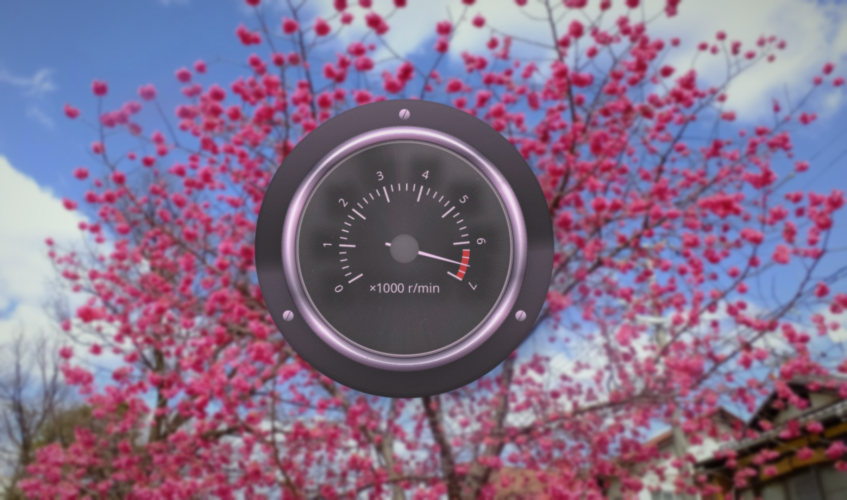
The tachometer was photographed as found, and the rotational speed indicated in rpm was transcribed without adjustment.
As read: 6600 rpm
